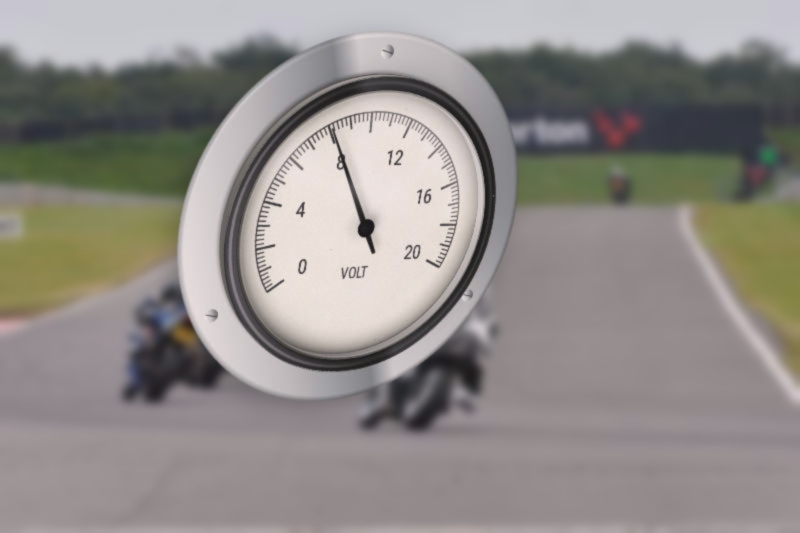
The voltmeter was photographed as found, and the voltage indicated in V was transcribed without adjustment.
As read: 8 V
